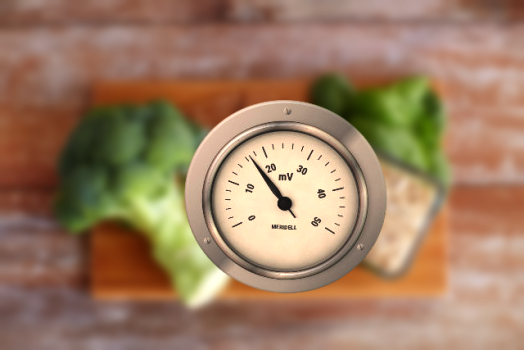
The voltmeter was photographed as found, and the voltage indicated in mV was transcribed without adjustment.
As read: 17 mV
